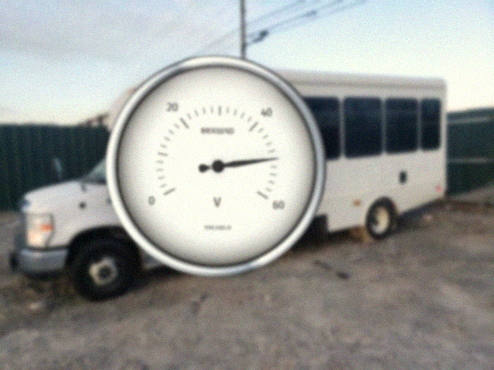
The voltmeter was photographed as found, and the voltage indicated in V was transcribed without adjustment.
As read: 50 V
